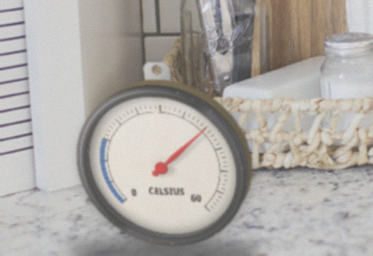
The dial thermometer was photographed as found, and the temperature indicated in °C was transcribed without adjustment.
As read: 40 °C
